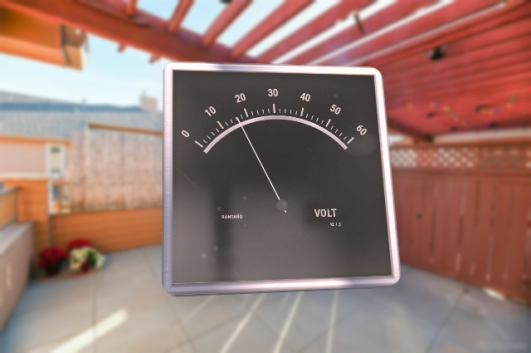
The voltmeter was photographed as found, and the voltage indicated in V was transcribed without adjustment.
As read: 16 V
